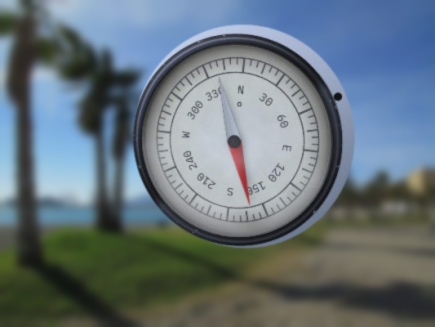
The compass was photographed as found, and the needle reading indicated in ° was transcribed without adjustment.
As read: 160 °
